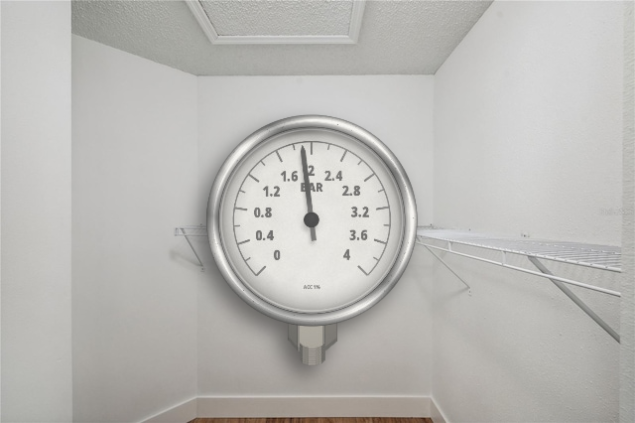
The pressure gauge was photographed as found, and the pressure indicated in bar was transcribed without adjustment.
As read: 1.9 bar
